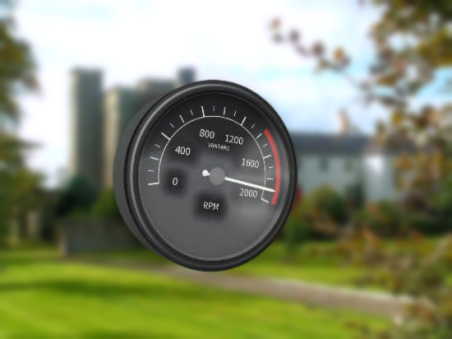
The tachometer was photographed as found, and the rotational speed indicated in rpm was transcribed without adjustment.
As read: 1900 rpm
